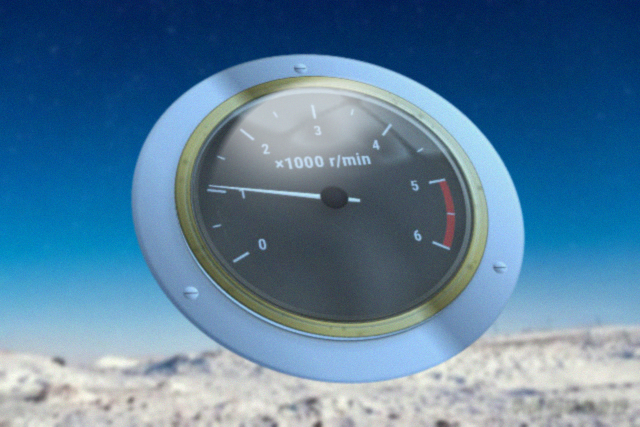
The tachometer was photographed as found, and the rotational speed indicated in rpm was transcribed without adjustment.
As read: 1000 rpm
